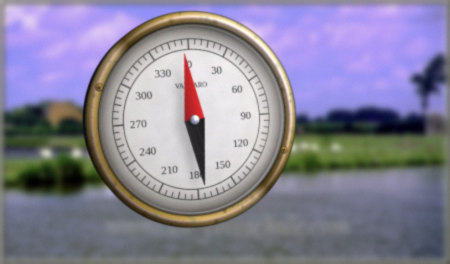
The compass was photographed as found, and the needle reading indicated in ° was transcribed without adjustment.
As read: 355 °
